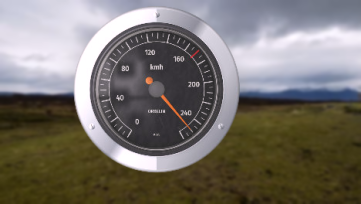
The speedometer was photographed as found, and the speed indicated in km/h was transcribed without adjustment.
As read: 250 km/h
